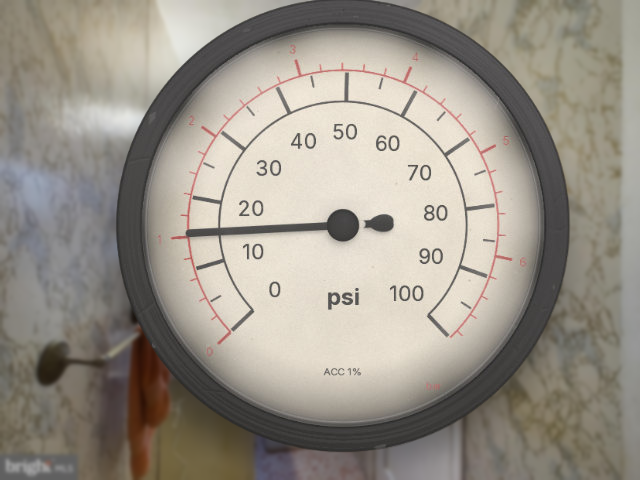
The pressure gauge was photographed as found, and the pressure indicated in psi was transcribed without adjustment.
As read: 15 psi
